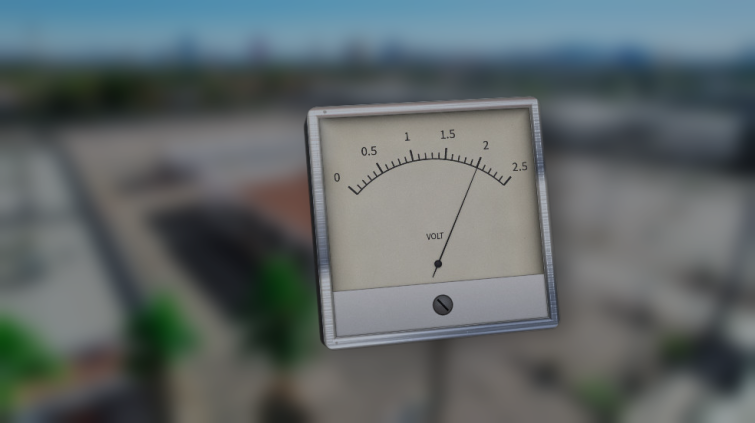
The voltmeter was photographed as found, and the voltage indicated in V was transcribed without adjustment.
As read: 2 V
